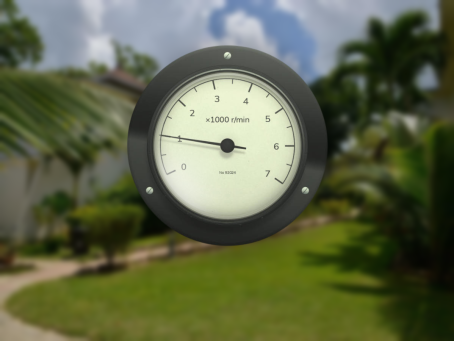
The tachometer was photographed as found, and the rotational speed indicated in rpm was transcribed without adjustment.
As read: 1000 rpm
